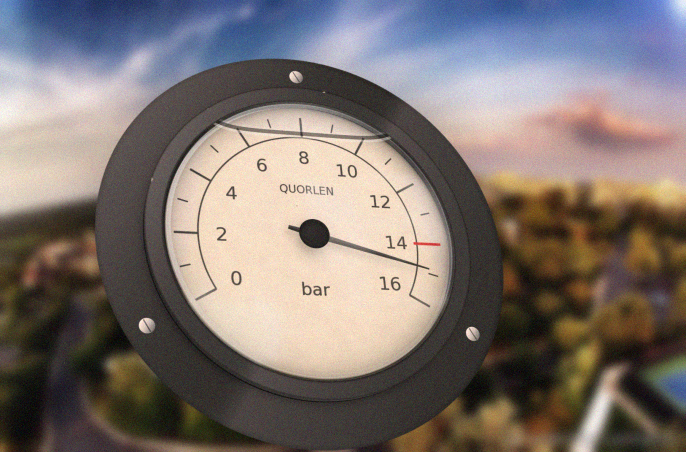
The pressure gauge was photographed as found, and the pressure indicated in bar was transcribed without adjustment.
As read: 15 bar
